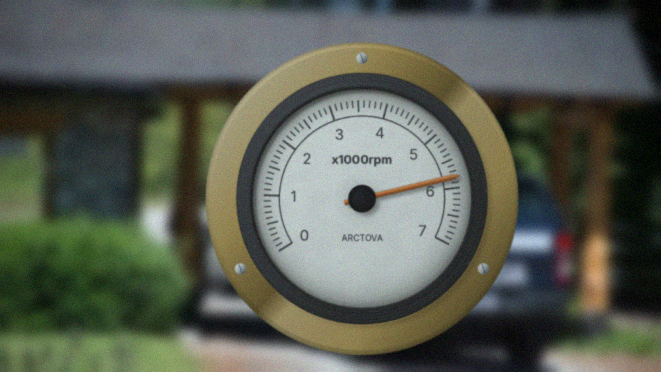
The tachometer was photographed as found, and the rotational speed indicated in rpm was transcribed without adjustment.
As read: 5800 rpm
